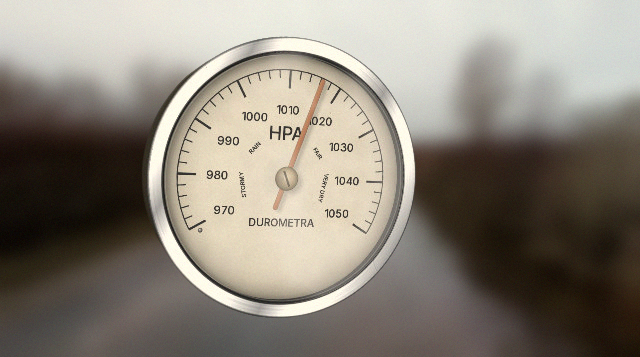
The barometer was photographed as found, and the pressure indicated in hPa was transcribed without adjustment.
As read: 1016 hPa
